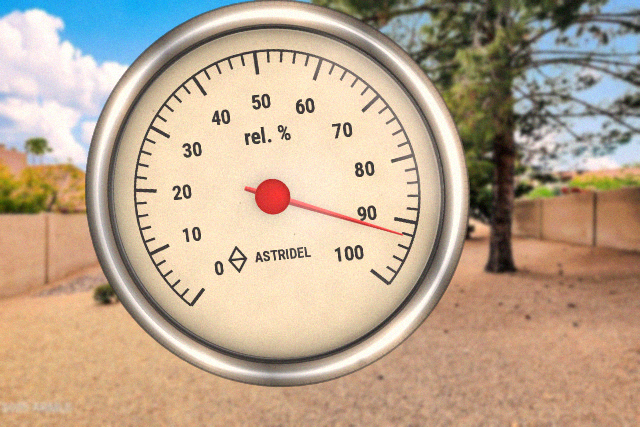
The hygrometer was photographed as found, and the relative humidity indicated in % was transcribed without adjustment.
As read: 92 %
